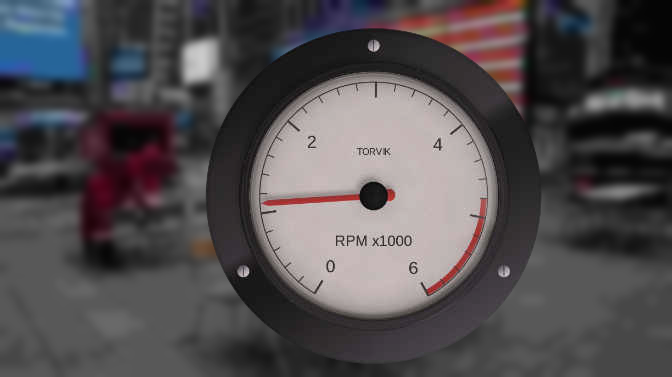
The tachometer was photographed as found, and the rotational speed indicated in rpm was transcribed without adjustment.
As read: 1100 rpm
